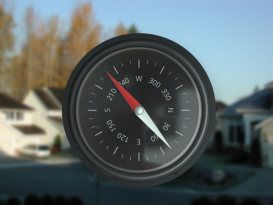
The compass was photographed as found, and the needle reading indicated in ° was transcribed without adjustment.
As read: 230 °
